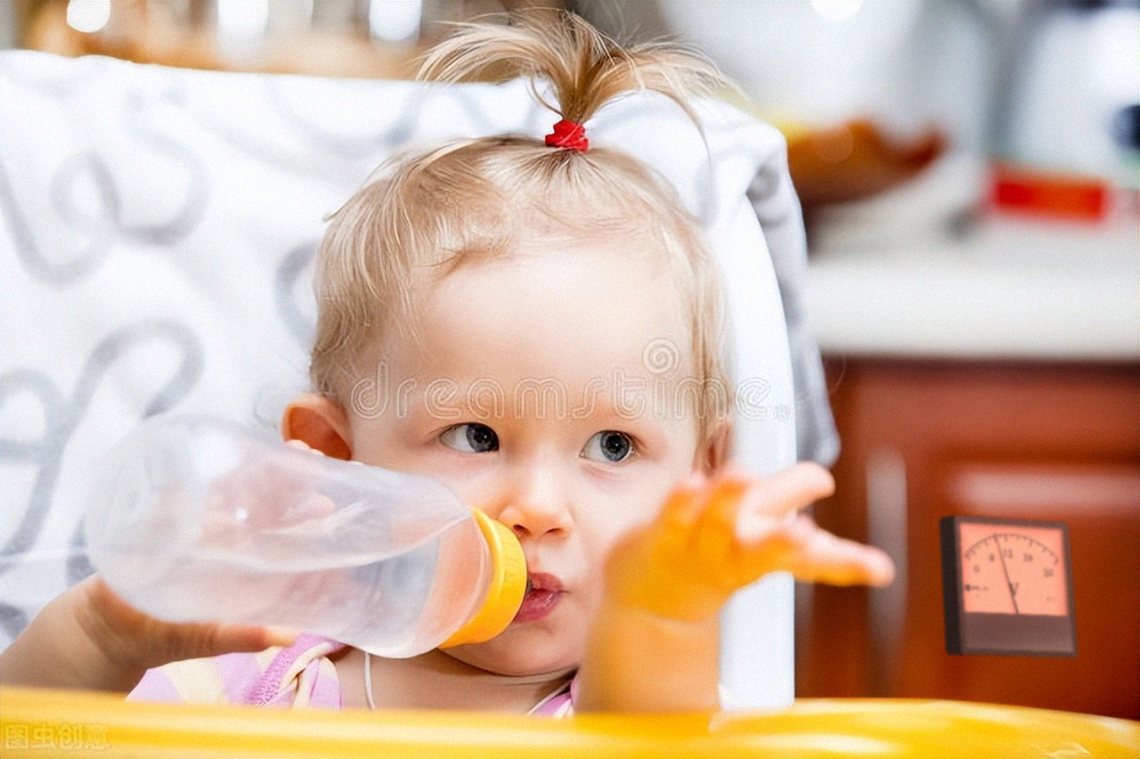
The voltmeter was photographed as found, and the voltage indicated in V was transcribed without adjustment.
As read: 10 V
